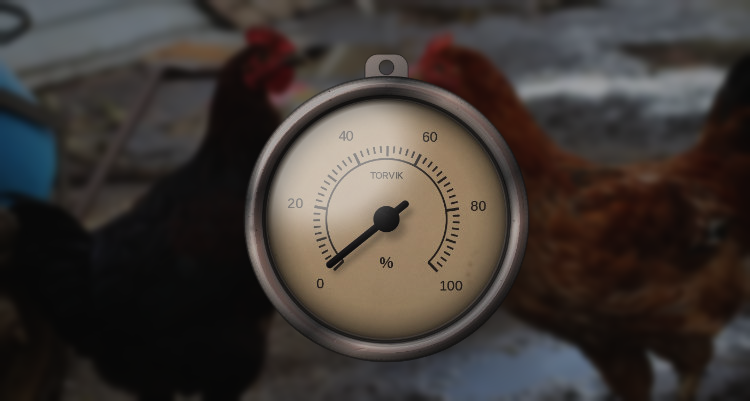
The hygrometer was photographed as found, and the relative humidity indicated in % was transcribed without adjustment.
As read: 2 %
